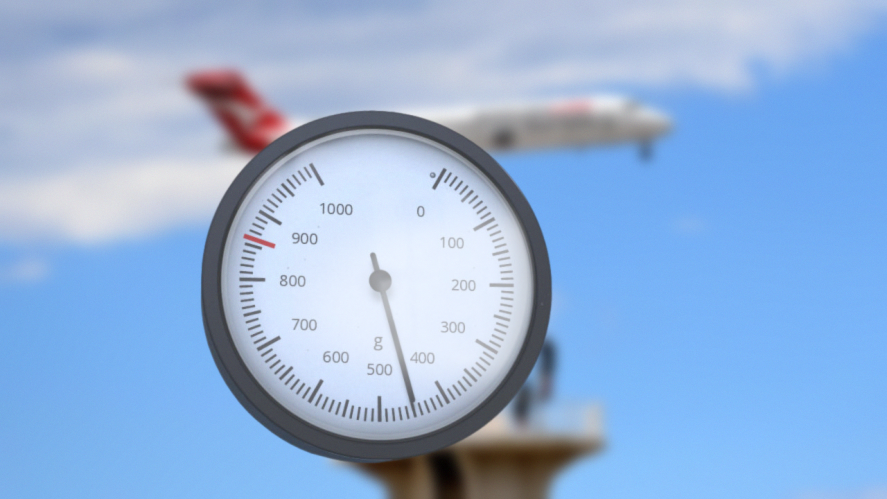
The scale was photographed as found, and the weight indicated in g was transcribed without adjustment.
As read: 450 g
